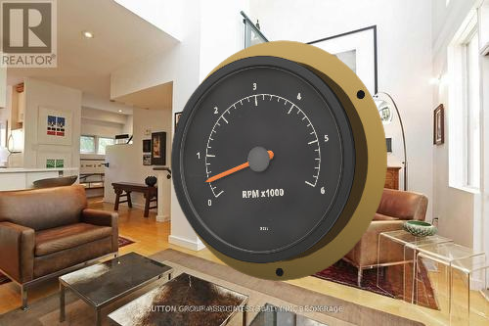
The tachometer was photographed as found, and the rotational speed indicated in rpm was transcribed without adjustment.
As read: 400 rpm
